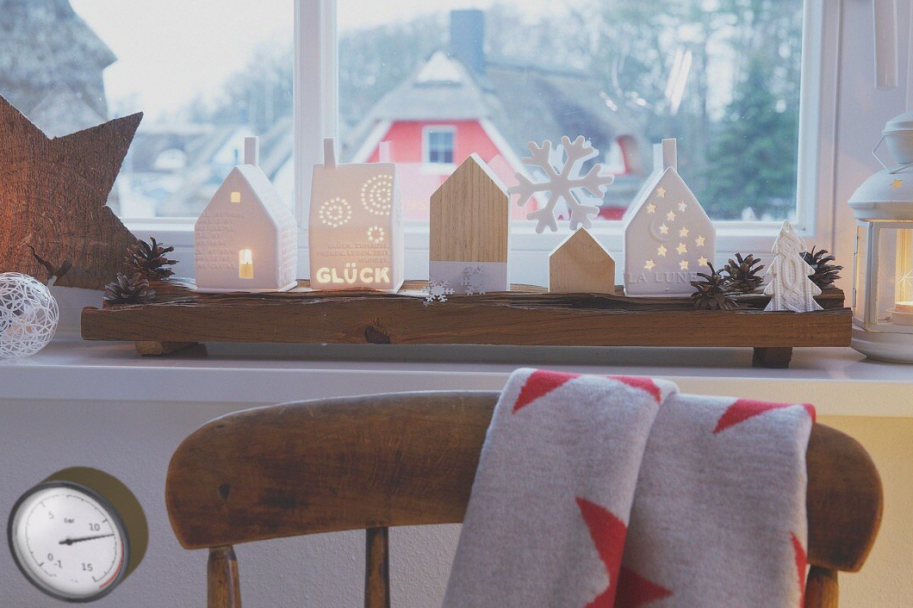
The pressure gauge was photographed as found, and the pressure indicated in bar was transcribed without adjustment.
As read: 11 bar
